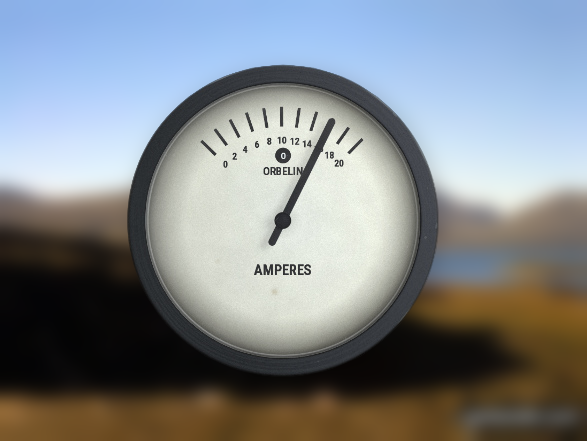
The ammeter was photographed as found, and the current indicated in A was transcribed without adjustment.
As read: 16 A
